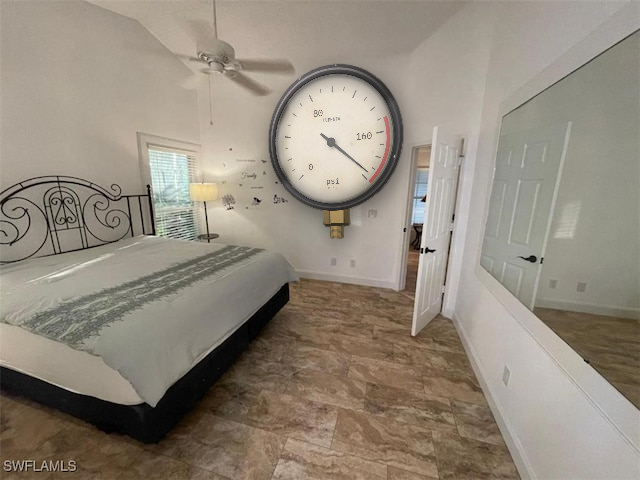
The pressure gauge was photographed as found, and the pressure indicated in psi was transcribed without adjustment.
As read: 195 psi
